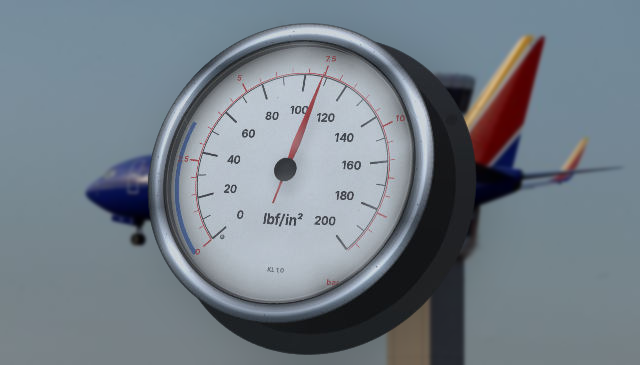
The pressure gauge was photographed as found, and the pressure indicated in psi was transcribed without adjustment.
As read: 110 psi
